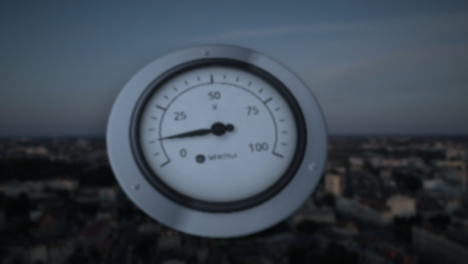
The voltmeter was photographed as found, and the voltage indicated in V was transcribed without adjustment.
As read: 10 V
